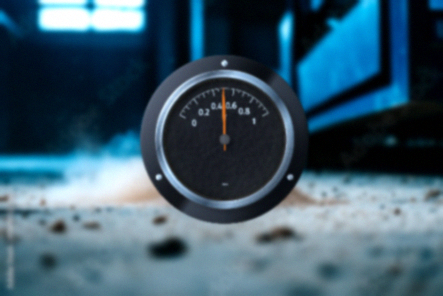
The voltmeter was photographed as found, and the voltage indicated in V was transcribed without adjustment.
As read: 0.5 V
